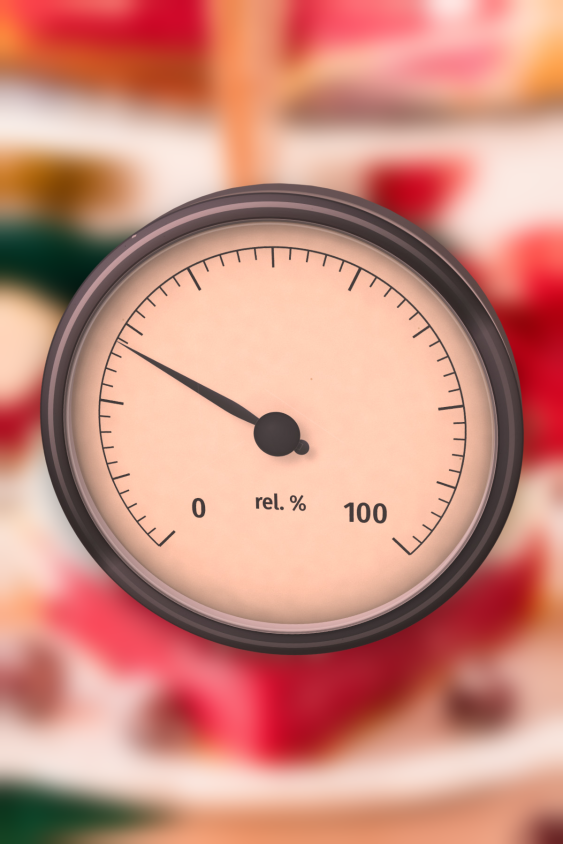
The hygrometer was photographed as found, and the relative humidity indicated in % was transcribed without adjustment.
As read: 28 %
